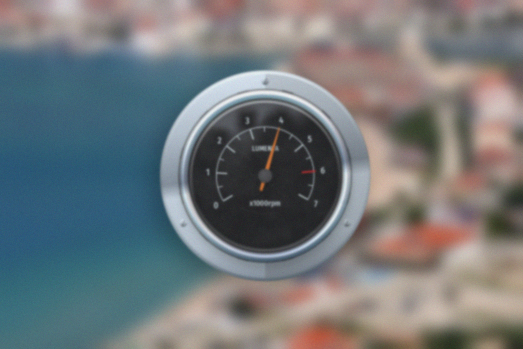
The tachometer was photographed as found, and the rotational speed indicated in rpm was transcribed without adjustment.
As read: 4000 rpm
